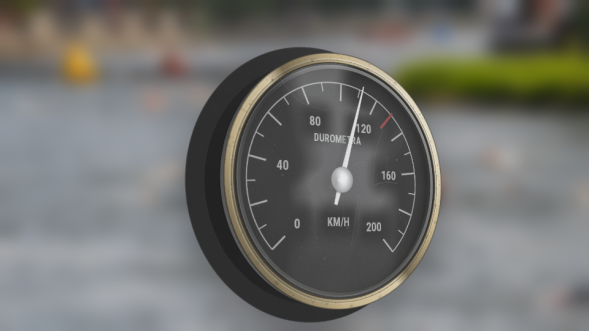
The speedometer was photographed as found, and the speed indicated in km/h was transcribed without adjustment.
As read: 110 km/h
